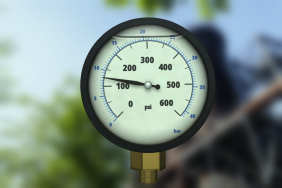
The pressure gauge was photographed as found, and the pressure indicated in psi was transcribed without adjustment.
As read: 125 psi
